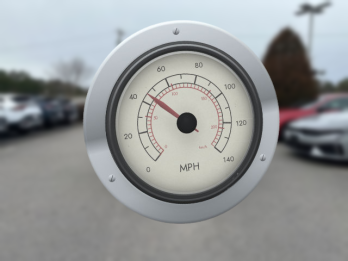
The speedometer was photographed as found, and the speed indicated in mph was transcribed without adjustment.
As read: 45 mph
